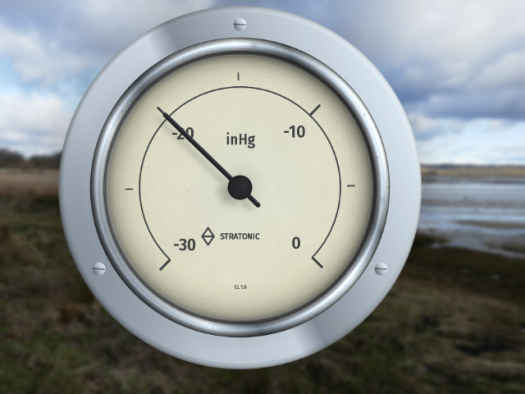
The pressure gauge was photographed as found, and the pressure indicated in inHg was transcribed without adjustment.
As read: -20 inHg
